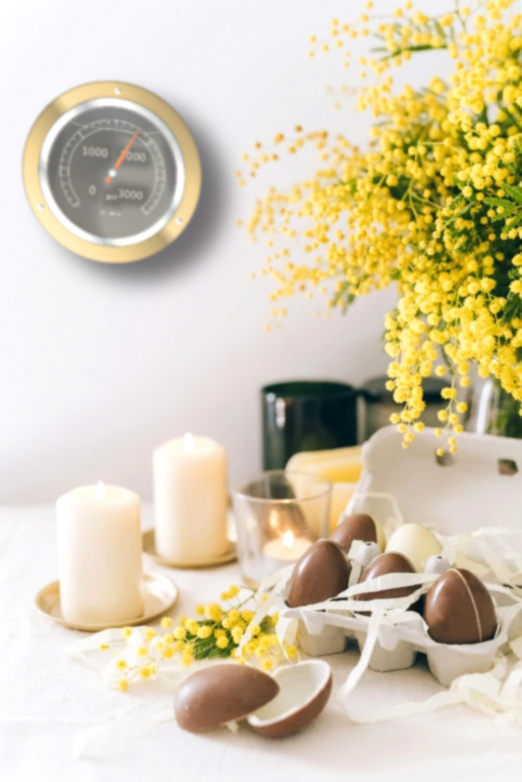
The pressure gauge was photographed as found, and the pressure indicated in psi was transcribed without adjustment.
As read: 1800 psi
